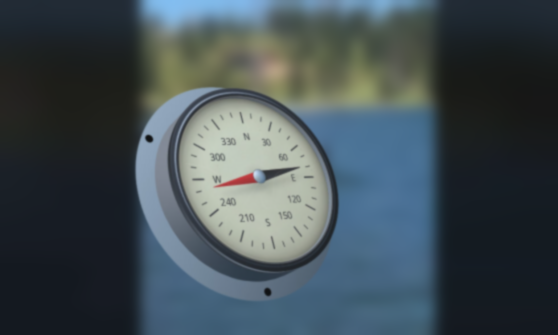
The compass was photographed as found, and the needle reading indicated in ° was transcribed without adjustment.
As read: 260 °
